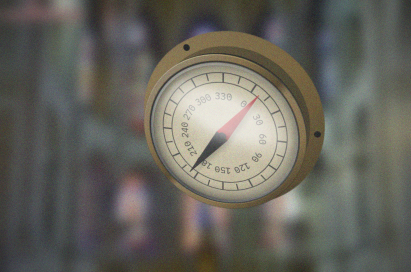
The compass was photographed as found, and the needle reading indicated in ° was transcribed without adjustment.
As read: 7.5 °
